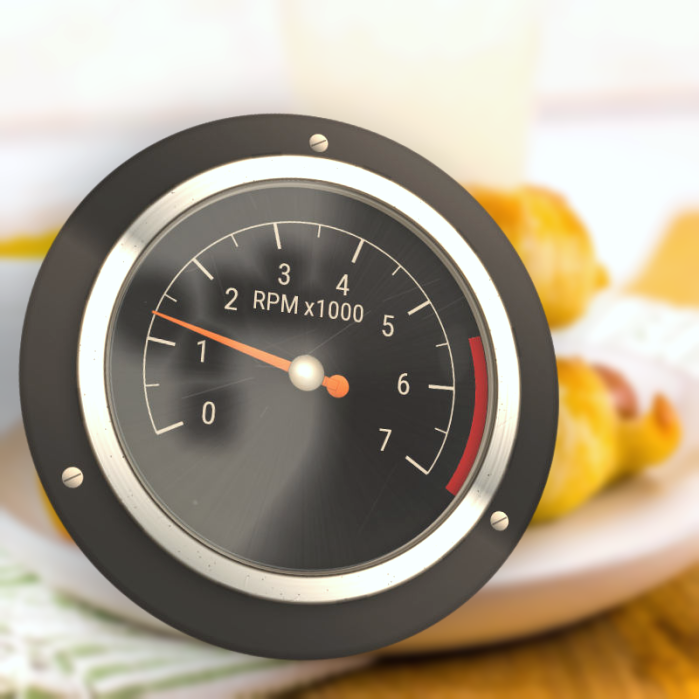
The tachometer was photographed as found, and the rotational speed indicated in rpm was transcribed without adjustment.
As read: 1250 rpm
